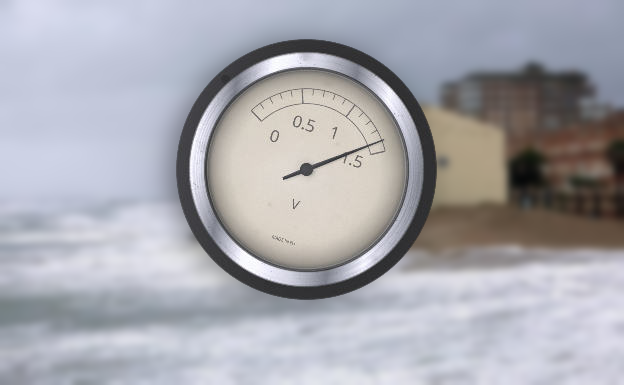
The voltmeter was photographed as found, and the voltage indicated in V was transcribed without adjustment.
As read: 1.4 V
